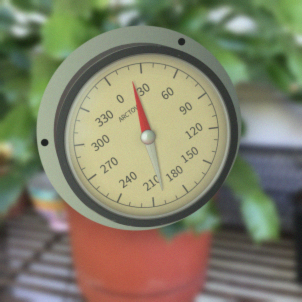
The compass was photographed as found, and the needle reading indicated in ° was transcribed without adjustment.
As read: 20 °
